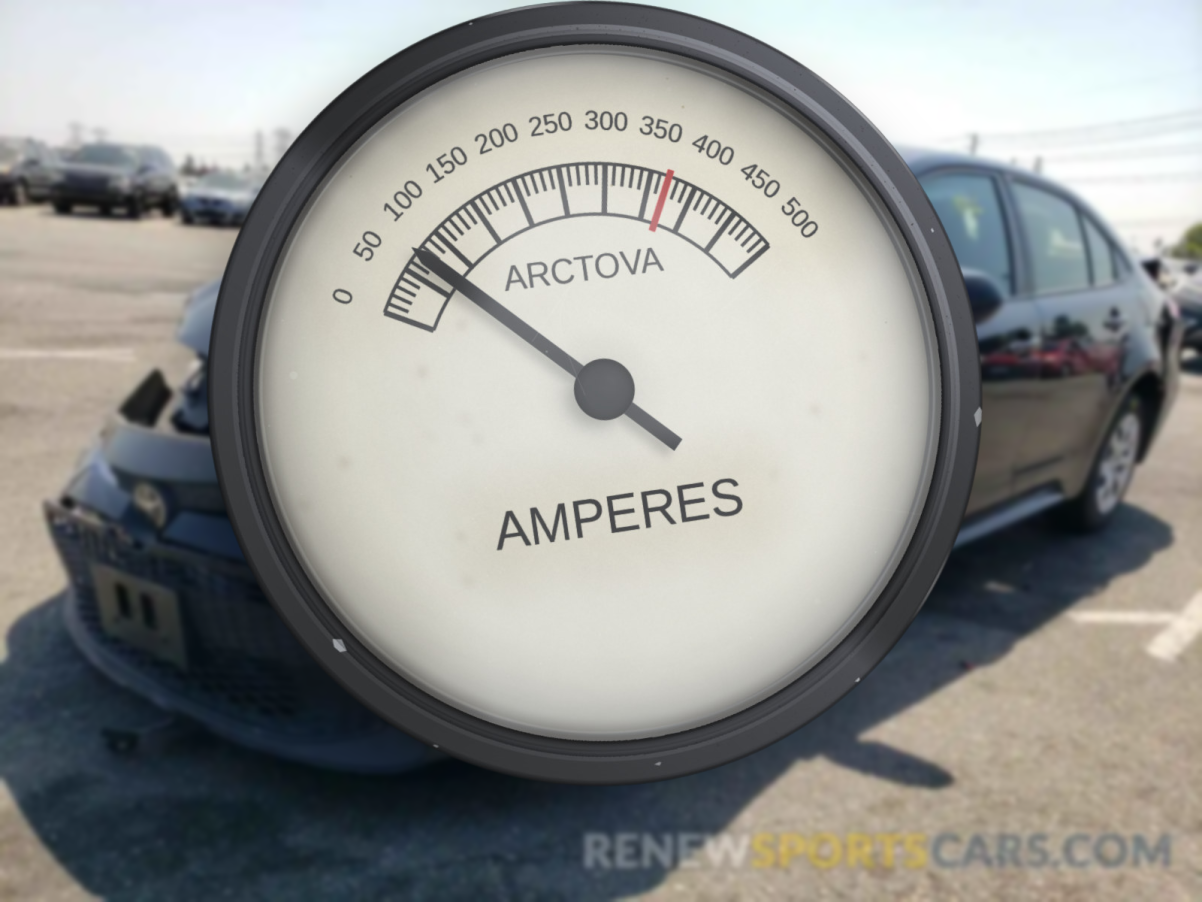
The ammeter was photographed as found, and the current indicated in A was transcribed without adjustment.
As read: 70 A
